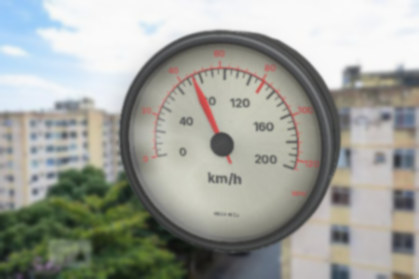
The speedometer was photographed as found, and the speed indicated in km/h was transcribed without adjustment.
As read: 75 km/h
